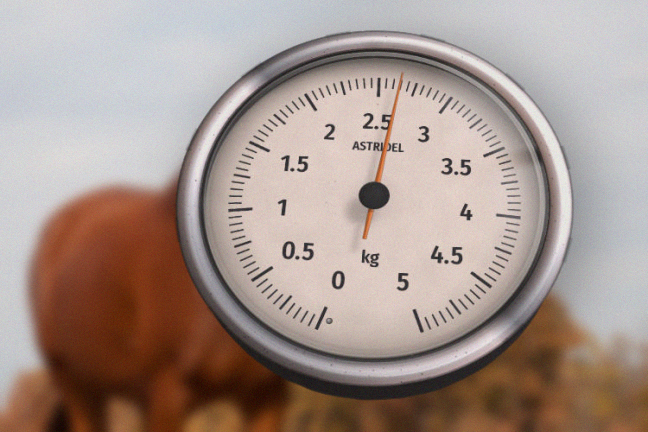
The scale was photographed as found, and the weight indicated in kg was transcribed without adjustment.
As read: 2.65 kg
